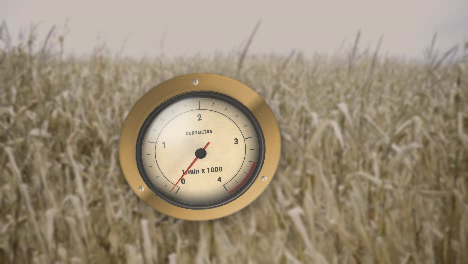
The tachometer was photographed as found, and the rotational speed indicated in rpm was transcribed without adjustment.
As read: 100 rpm
